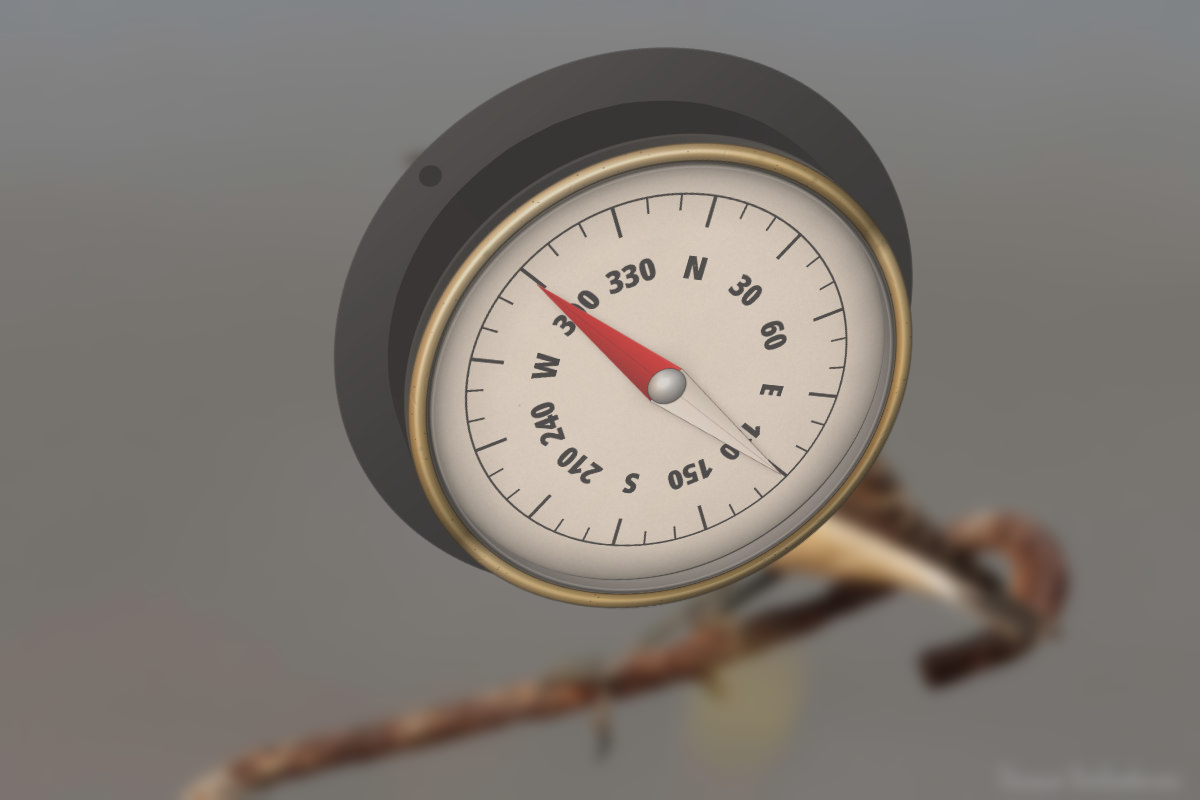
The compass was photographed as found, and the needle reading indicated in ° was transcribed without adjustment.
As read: 300 °
